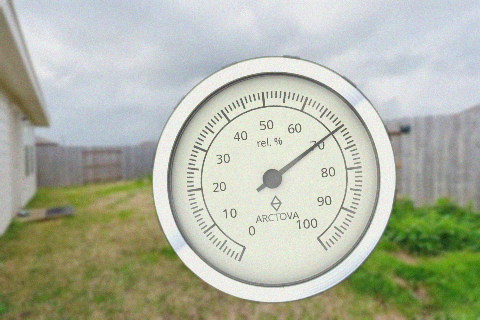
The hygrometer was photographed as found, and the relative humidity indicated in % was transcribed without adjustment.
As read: 70 %
